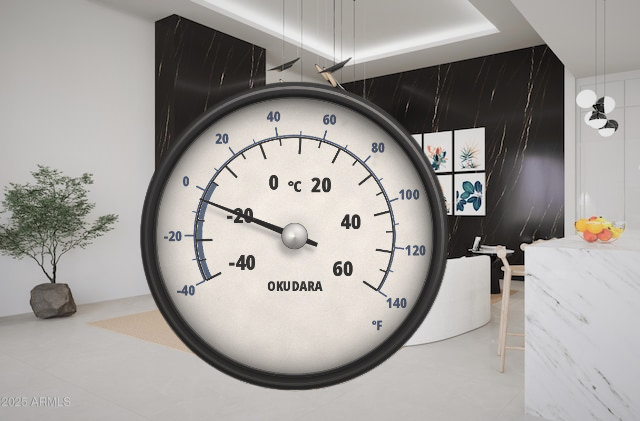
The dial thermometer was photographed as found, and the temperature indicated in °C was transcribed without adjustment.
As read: -20 °C
